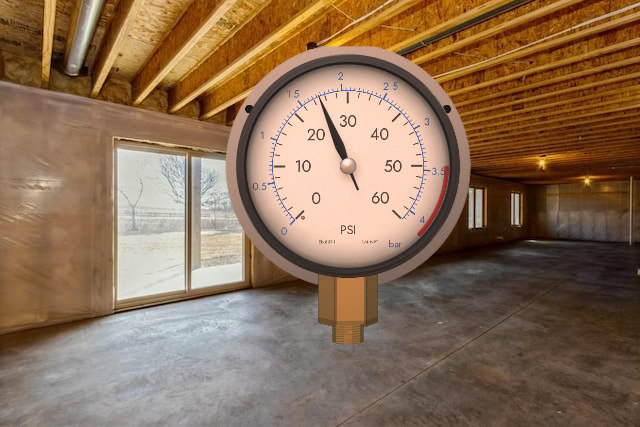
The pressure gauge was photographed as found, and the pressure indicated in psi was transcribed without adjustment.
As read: 25 psi
